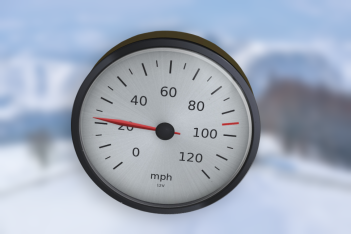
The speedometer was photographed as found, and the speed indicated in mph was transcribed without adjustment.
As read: 22.5 mph
